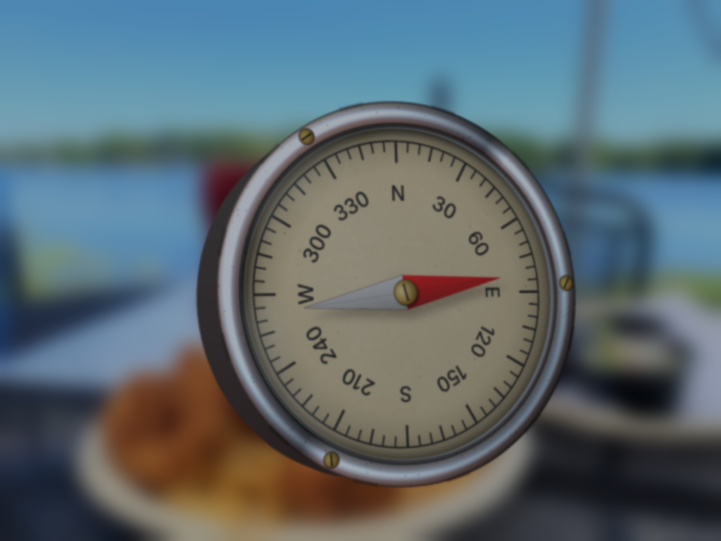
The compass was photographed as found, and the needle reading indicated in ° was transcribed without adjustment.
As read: 82.5 °
